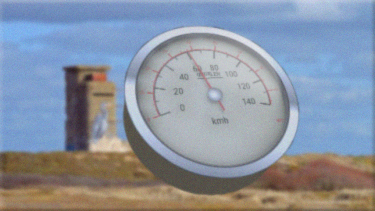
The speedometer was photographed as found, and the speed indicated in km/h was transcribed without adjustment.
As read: 60 km/h
